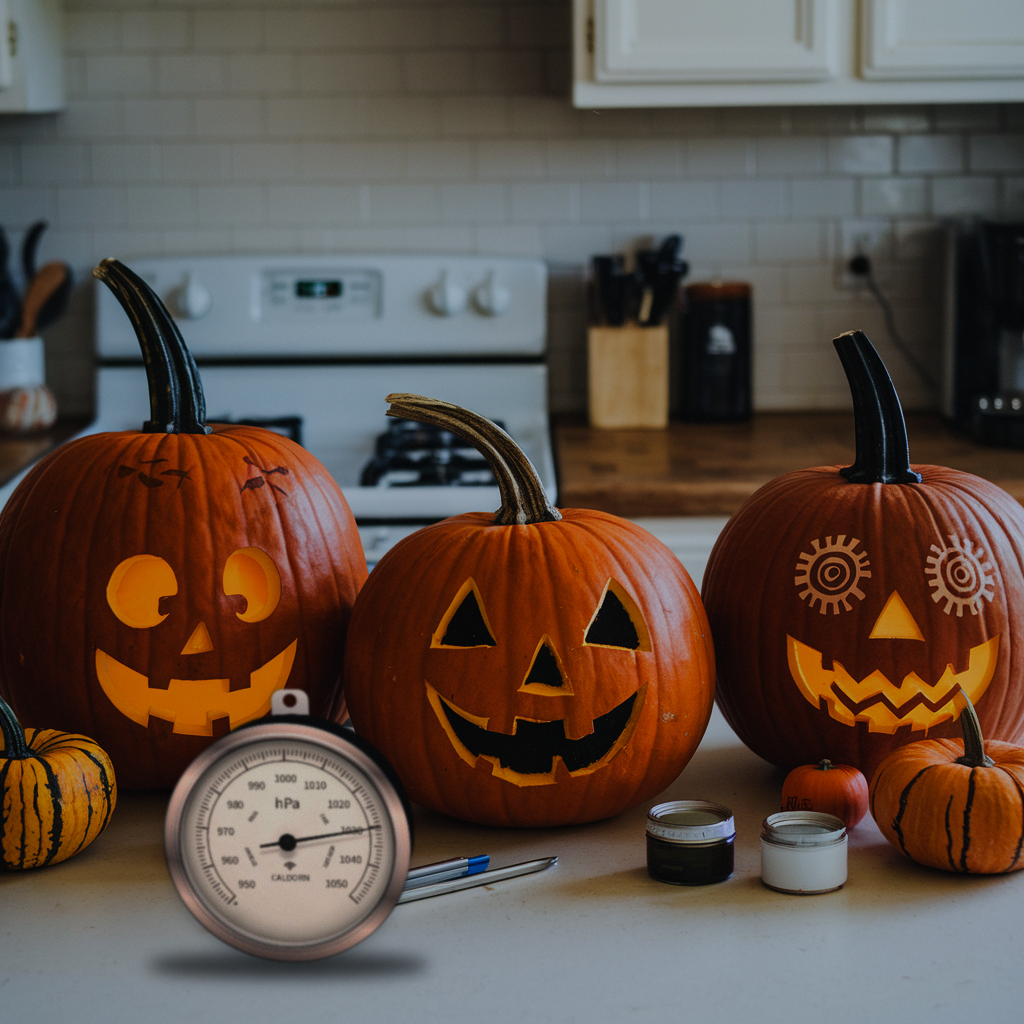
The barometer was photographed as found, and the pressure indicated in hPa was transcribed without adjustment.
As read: 1030 hPa
